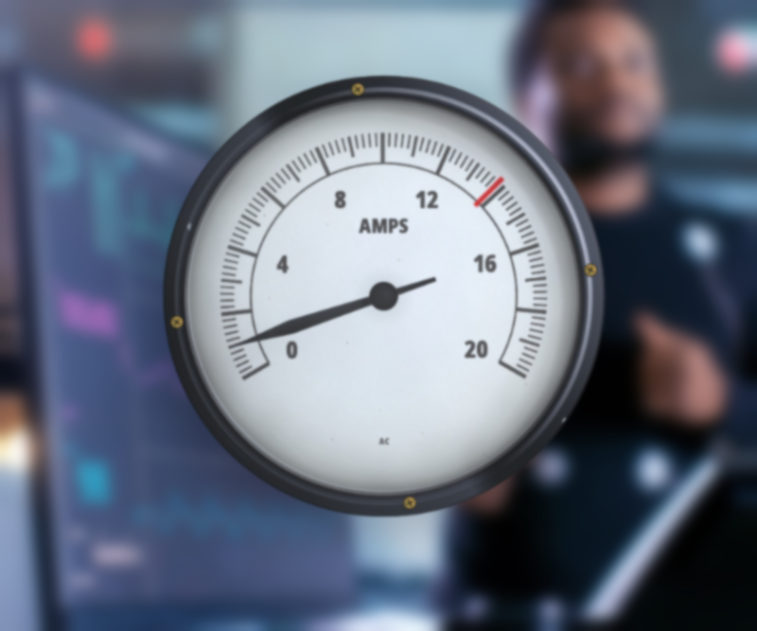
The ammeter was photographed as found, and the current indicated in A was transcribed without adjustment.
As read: 1 A
